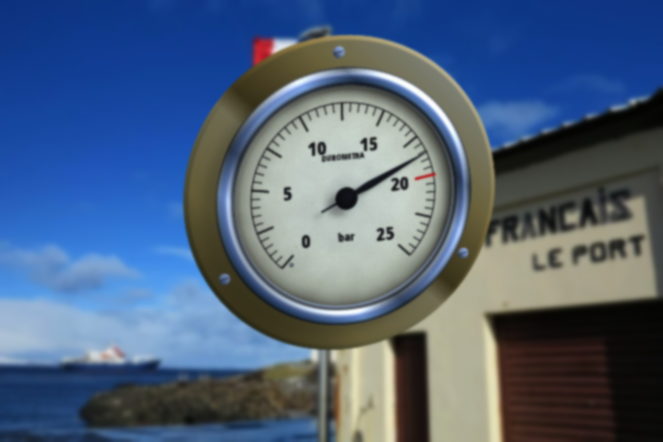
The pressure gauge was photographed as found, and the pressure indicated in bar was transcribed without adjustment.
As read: 18.5 bar
